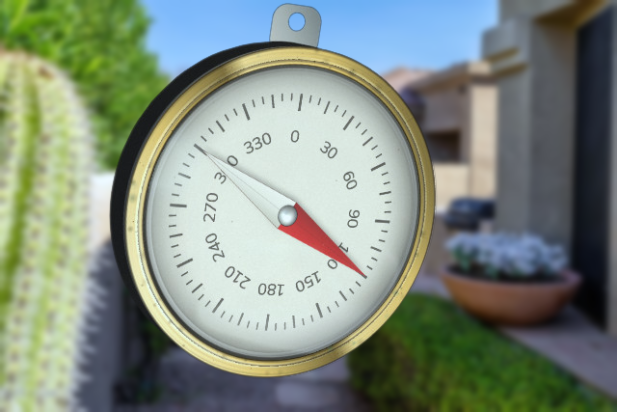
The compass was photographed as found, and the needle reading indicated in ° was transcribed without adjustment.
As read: 120 °
